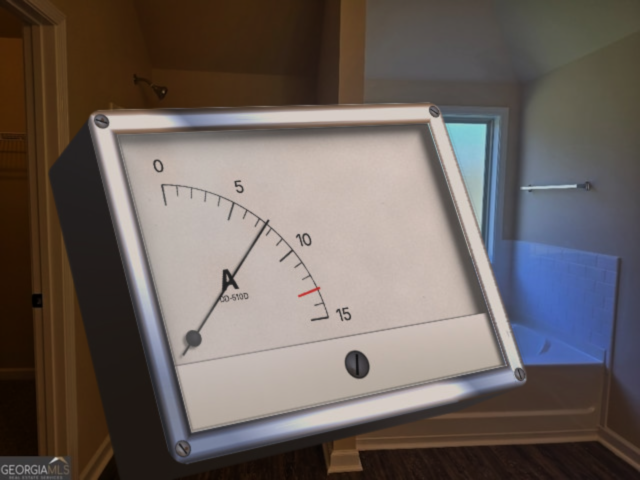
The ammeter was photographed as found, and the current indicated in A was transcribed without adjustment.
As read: 7.5 A
